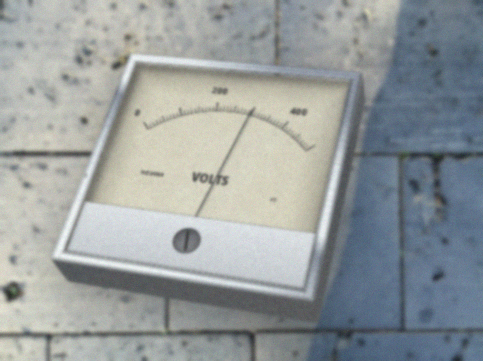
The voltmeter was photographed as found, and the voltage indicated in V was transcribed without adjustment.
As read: 300 V
